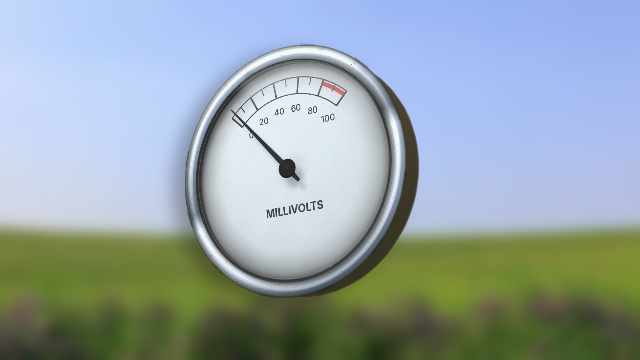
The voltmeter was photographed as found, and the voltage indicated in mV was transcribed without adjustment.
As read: 5 mV
